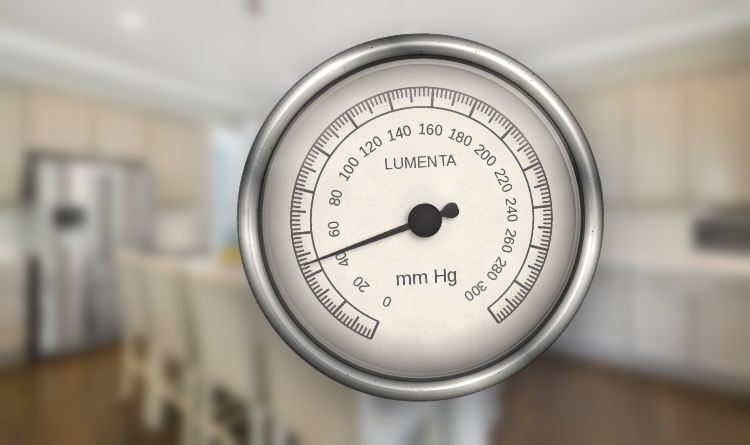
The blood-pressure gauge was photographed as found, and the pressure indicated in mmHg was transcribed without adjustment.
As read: 46 mmHg
